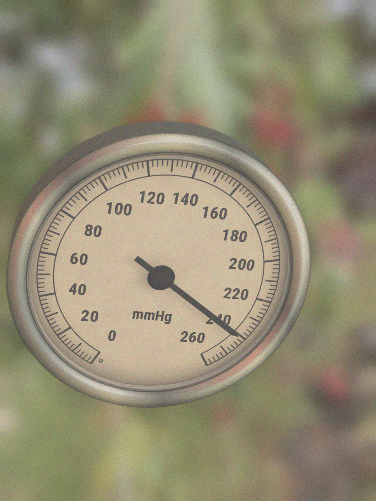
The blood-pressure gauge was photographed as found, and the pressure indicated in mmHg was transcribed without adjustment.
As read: 240 mmHg
